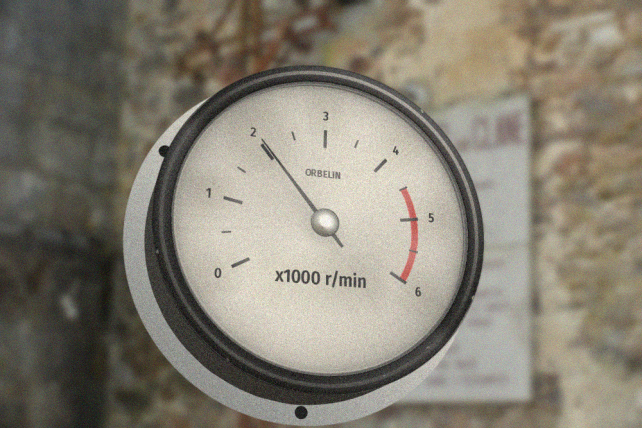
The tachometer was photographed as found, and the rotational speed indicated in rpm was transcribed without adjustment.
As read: 2000 rpm
